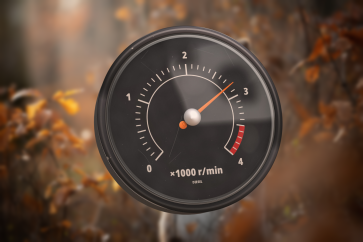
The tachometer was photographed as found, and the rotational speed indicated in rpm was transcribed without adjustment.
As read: 2800 rpm
